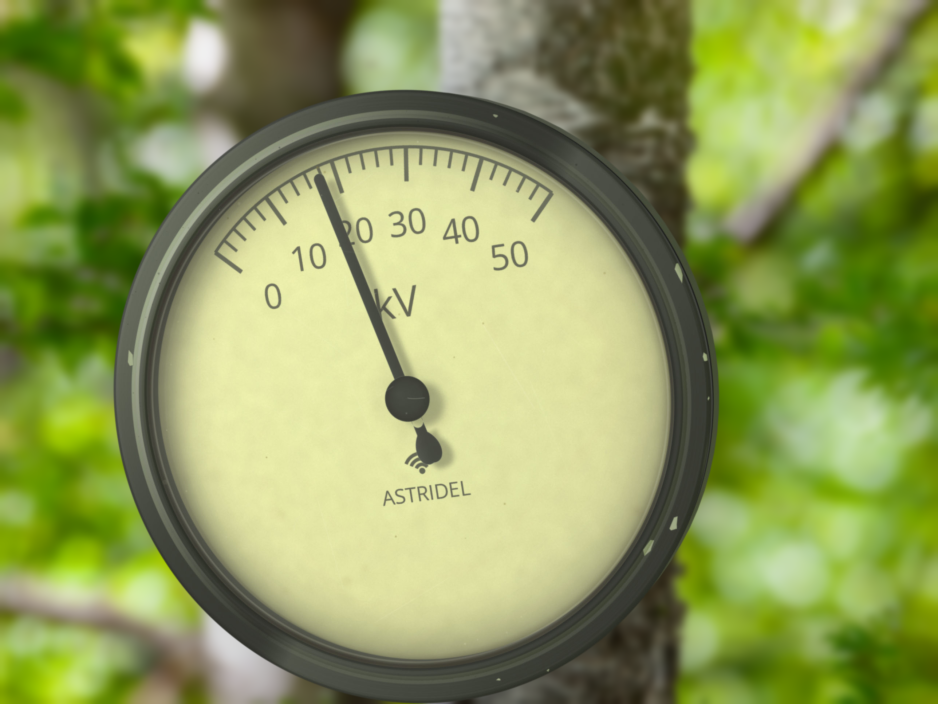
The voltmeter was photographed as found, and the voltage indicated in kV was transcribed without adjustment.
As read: 18 kV
